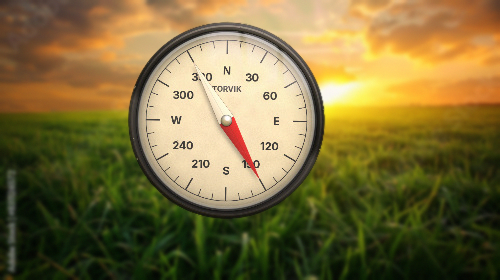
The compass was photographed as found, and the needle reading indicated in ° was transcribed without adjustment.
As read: 150 °
